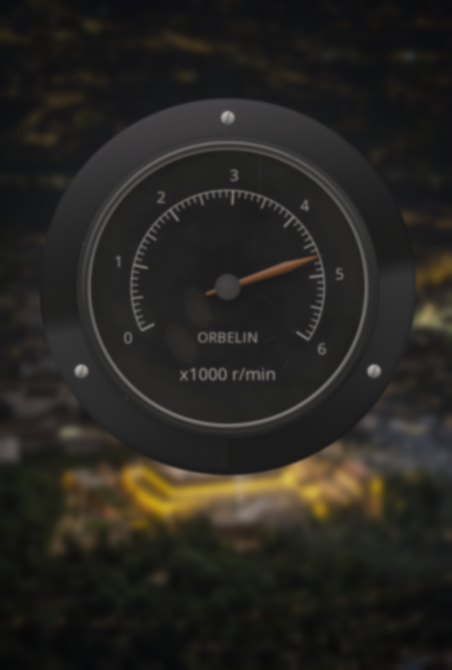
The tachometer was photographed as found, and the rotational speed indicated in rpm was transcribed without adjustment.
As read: 4700 rpm
